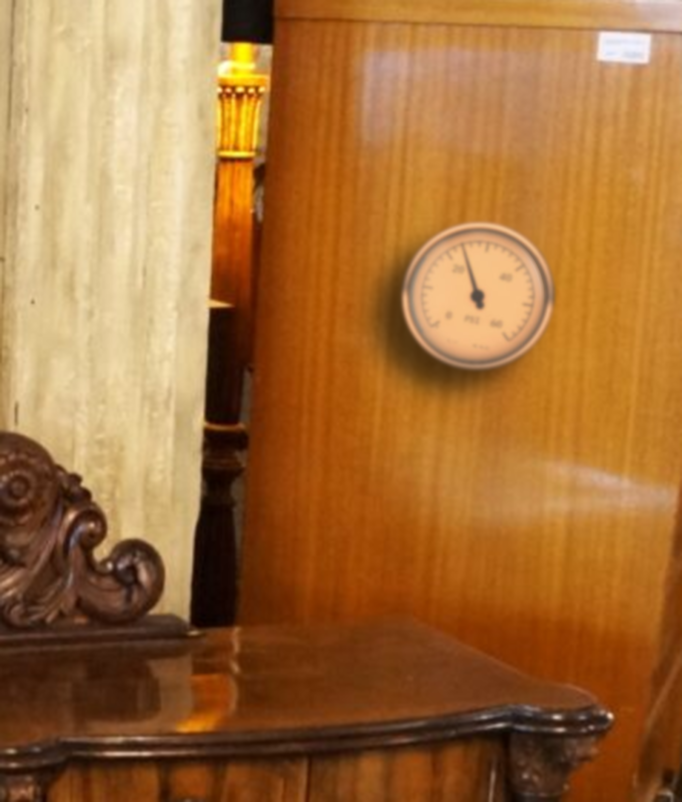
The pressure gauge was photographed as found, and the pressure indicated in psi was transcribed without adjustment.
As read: 24 psi
